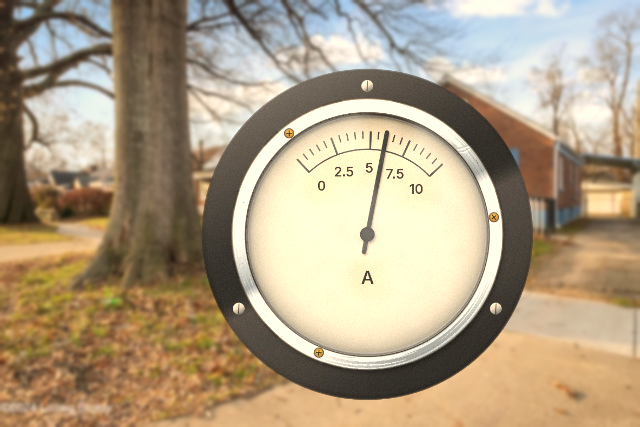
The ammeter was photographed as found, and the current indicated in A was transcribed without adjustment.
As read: 6 A
